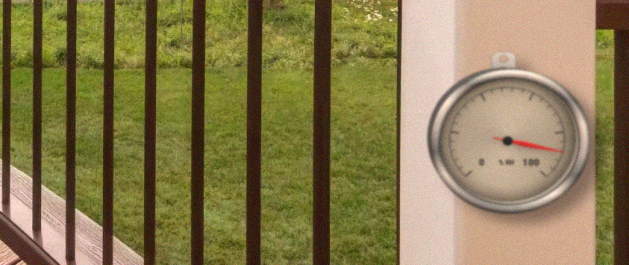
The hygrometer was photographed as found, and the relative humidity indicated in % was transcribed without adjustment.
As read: 88 %
